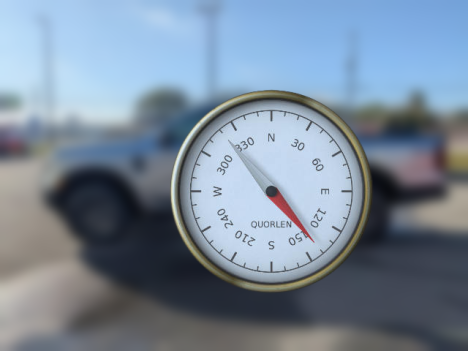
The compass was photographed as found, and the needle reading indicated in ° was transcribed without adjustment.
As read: 140 °
